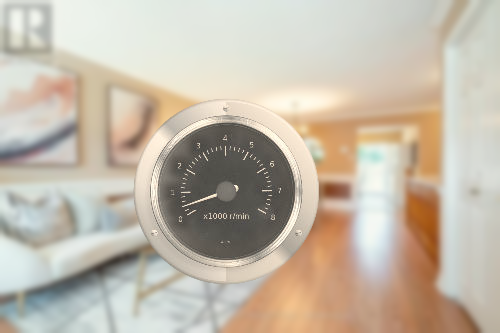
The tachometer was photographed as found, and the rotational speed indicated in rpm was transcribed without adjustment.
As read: 400 rpm
